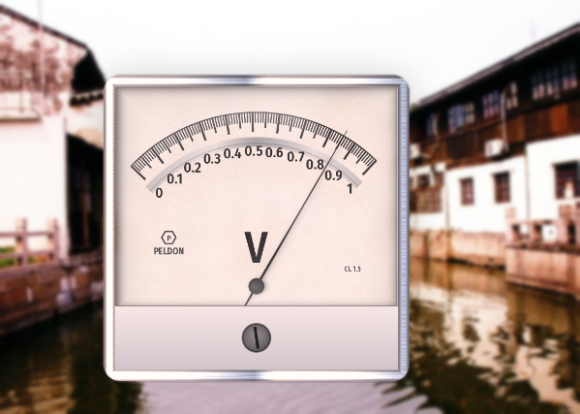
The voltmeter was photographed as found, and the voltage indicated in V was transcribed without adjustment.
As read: 0.85 V
